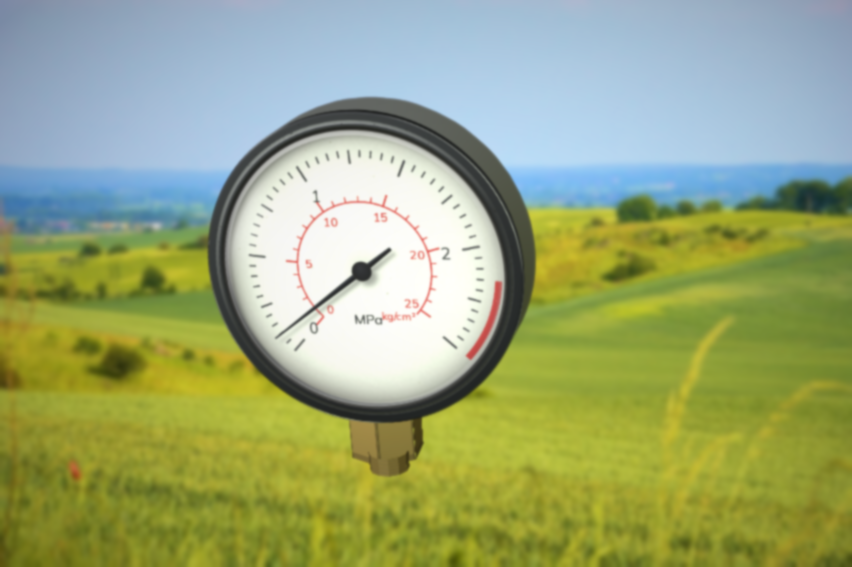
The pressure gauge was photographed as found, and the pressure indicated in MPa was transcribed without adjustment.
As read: 0.1 MPa
